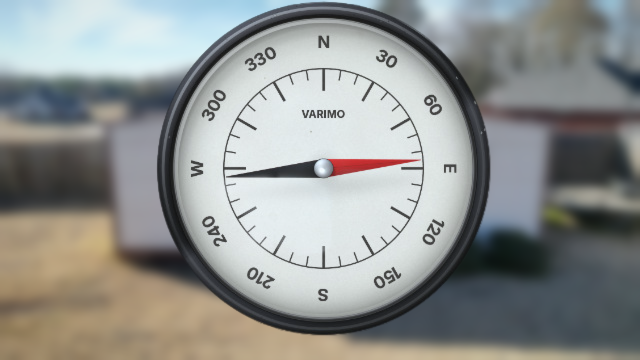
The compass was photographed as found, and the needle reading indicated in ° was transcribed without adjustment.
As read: 85 °
